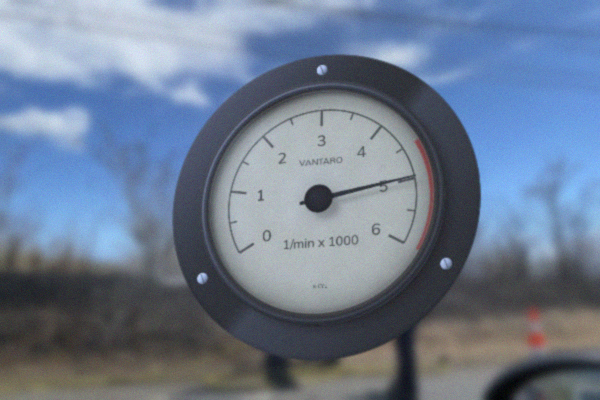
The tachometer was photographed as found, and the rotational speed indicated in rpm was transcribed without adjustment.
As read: 5000 rpm
